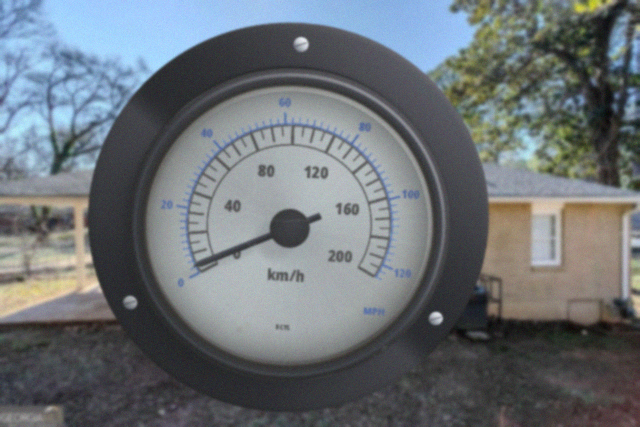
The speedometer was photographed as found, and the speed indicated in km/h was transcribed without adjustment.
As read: 5 km/h
